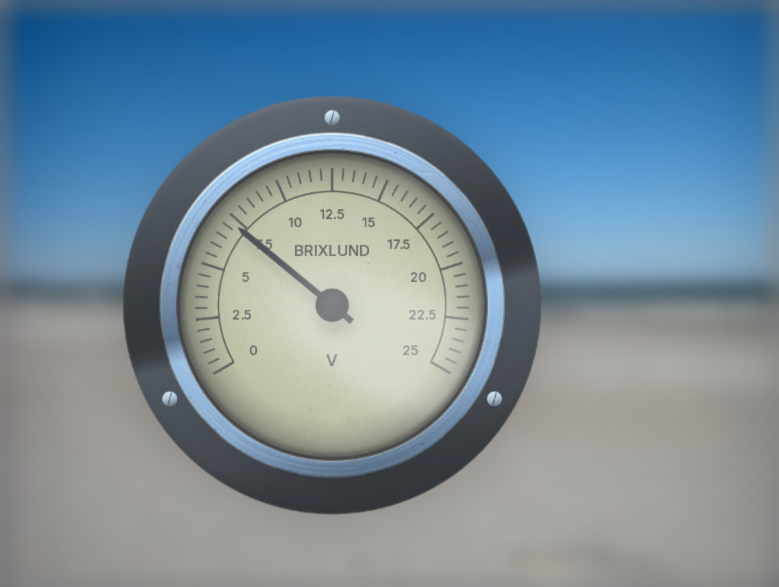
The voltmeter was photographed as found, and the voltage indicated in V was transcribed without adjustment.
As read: 7.25 V
